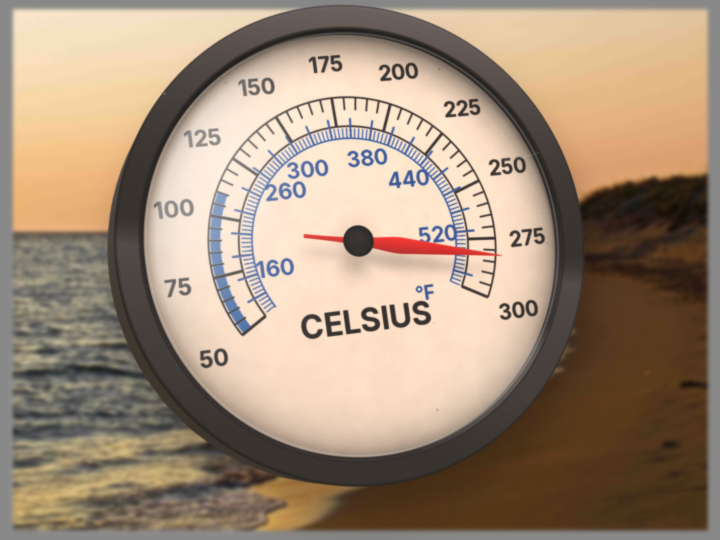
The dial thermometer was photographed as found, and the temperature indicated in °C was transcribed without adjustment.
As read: 282.5 °C
